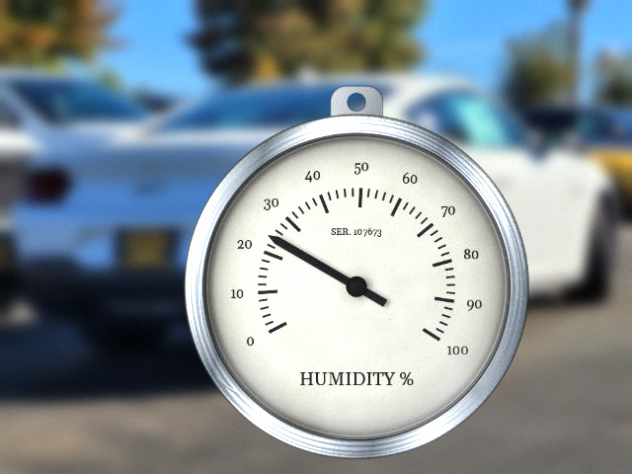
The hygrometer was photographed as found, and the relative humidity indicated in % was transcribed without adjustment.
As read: 24 %
